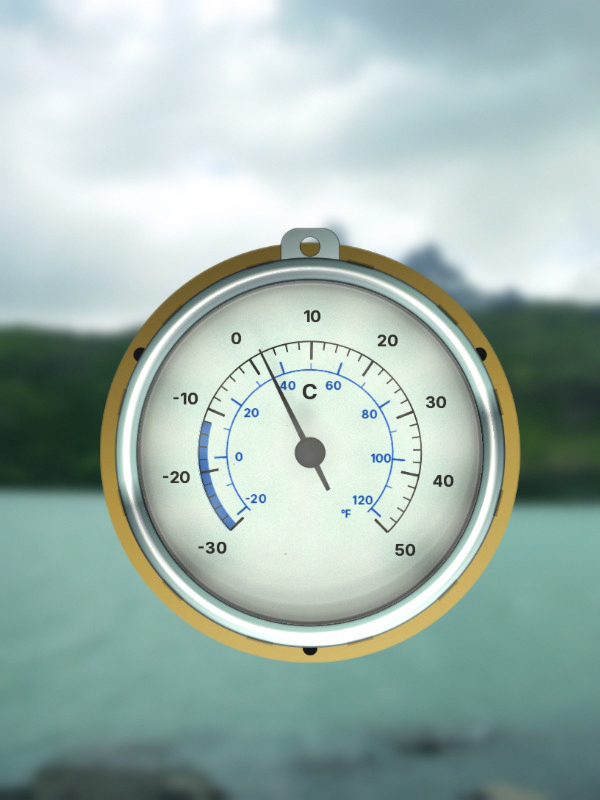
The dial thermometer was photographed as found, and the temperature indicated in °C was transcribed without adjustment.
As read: 2 °C
